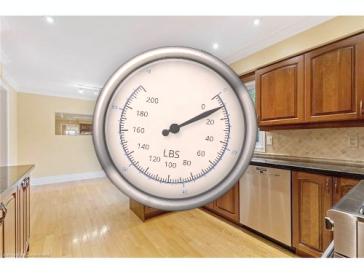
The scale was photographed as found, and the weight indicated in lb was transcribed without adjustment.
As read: 10 lb
